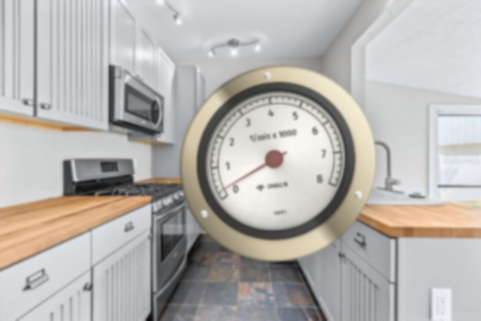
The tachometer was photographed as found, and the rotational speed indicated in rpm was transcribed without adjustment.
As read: 200 rpm
